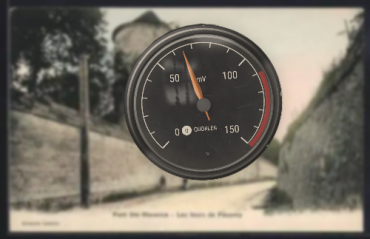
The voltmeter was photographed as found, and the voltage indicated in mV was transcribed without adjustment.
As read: 65 mV
